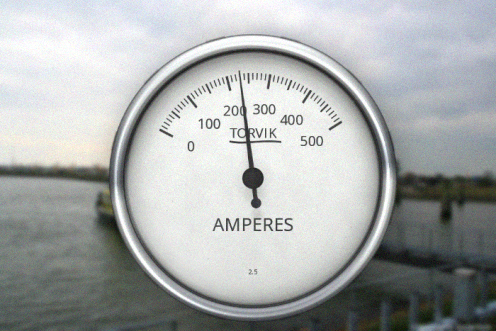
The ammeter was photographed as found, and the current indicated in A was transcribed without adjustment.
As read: 230 A
